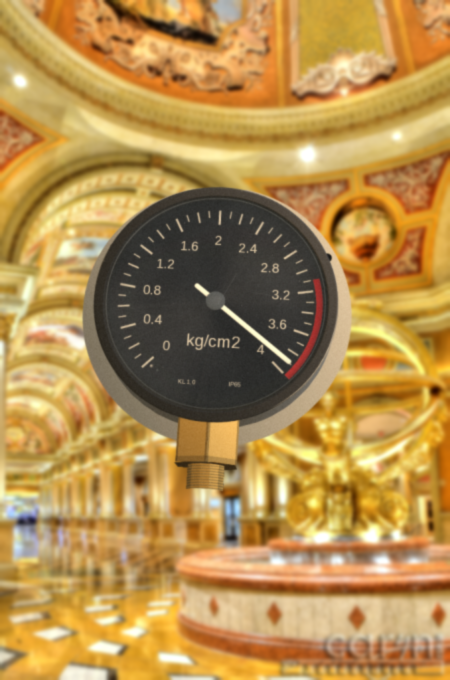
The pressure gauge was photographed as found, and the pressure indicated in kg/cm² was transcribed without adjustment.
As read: 3.9 kg/cm²
